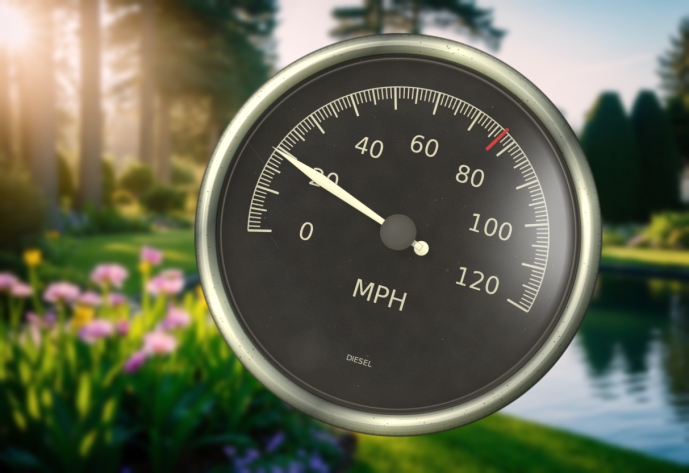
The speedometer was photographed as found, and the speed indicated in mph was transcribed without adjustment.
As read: 19 mph
